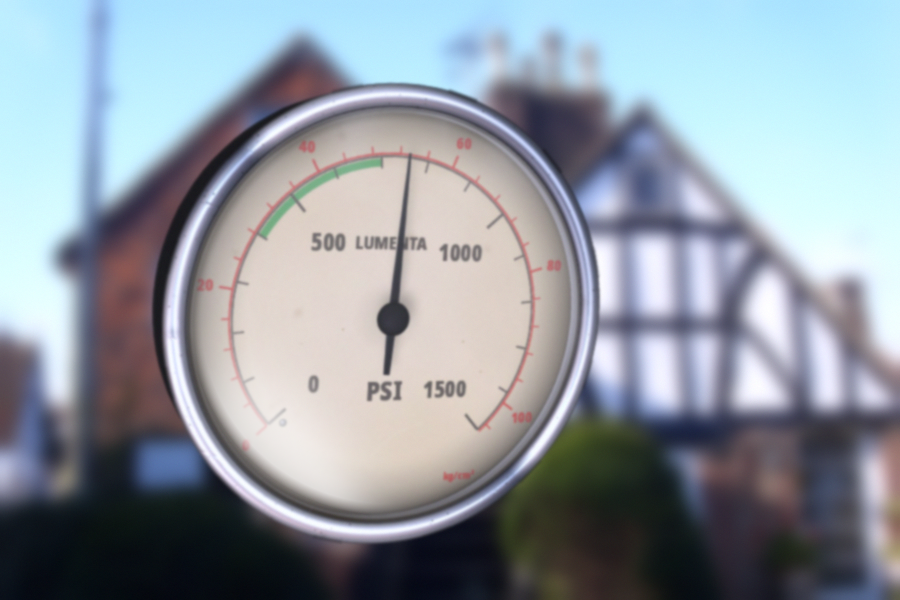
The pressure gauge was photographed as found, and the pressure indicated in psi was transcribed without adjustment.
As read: 750 psi
